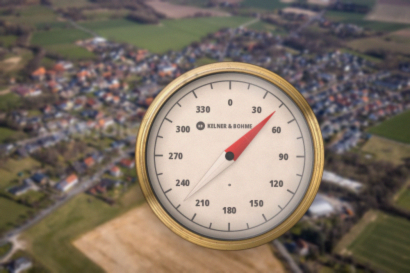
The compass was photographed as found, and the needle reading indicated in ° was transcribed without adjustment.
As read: 45 °
